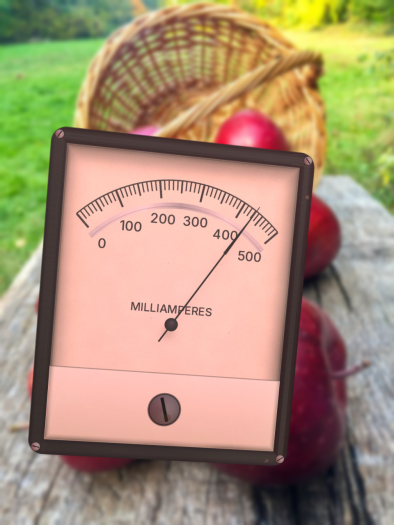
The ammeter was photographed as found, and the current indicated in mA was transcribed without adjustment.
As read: 430 mA
